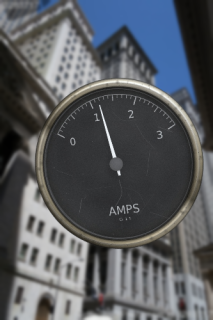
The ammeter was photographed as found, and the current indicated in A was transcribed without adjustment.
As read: 1.2 A
